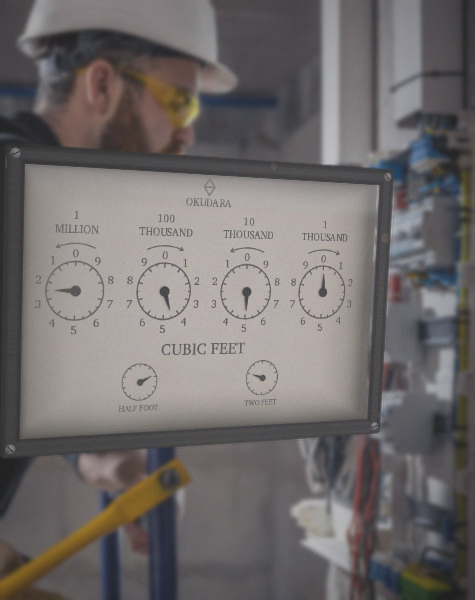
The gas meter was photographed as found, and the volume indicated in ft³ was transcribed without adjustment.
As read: 245000 ft³
